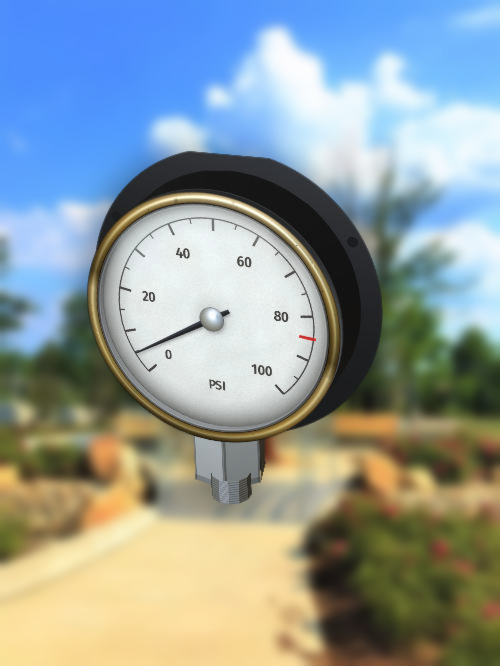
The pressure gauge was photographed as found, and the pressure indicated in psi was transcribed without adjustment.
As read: 5 psi
